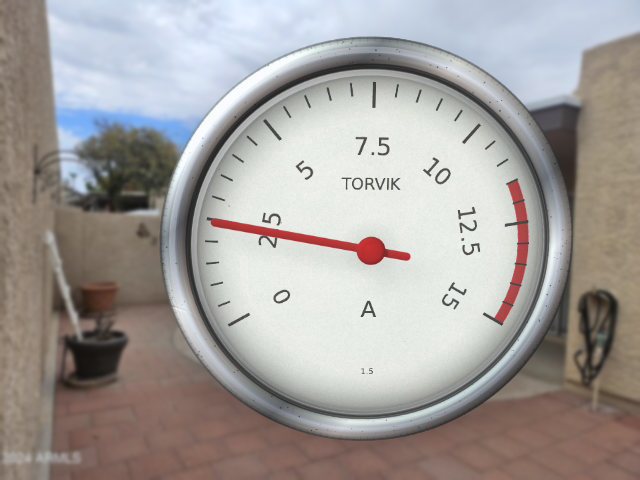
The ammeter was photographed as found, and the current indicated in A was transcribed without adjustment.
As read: 2.5 A
